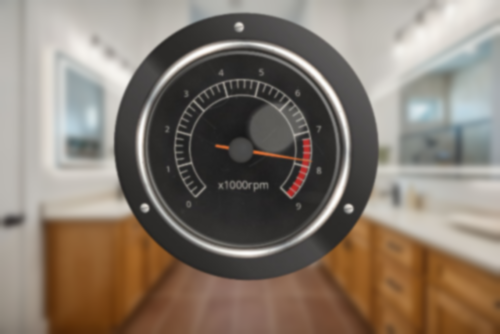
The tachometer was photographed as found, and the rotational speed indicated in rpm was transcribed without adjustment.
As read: 7800 rpm
